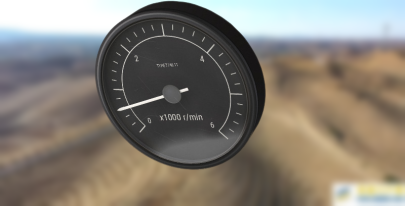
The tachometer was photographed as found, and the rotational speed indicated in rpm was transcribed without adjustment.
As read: 600 rpm
